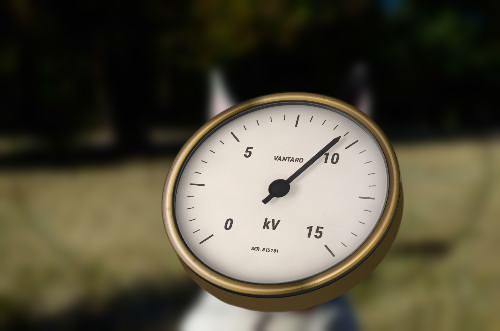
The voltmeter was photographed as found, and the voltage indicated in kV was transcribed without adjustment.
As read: 9.5 kV
